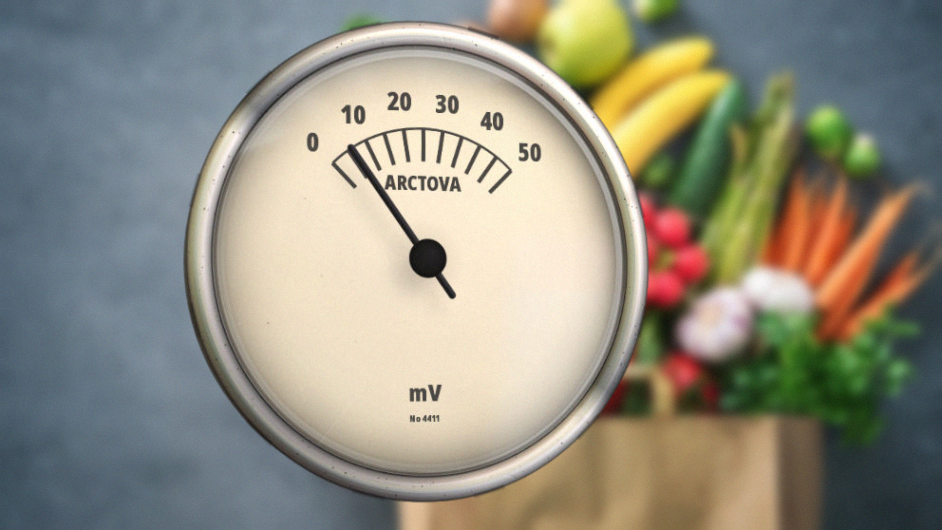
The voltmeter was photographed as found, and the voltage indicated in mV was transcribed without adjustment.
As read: 5 mV
